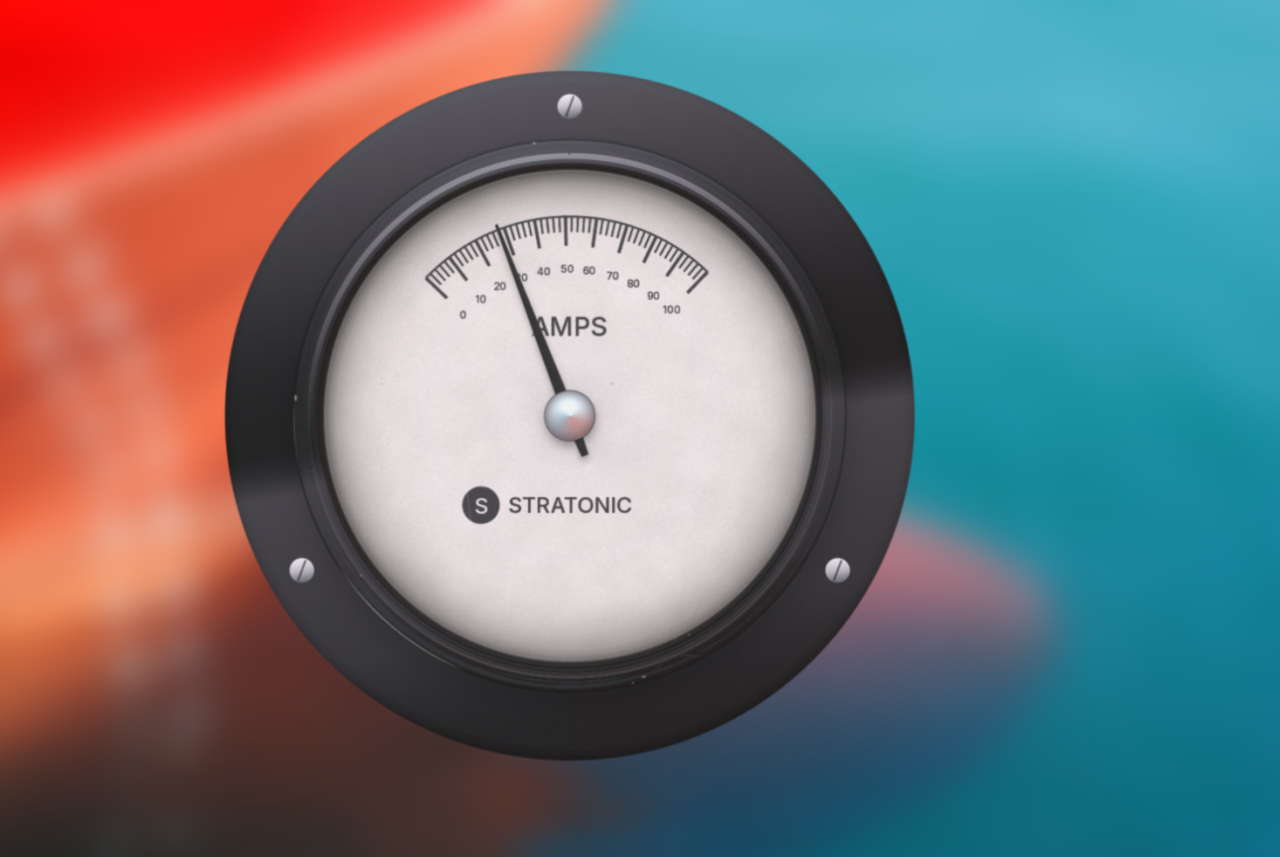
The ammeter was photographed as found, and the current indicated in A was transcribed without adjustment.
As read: 28 A
